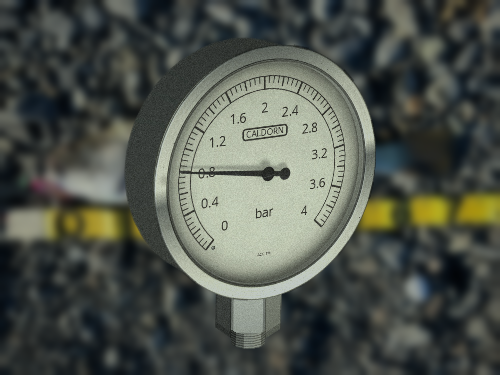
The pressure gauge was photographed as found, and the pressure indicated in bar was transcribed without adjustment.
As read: 0.8 bar
